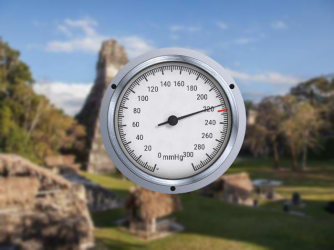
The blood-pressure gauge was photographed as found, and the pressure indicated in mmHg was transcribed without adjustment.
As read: 220 mmHg
